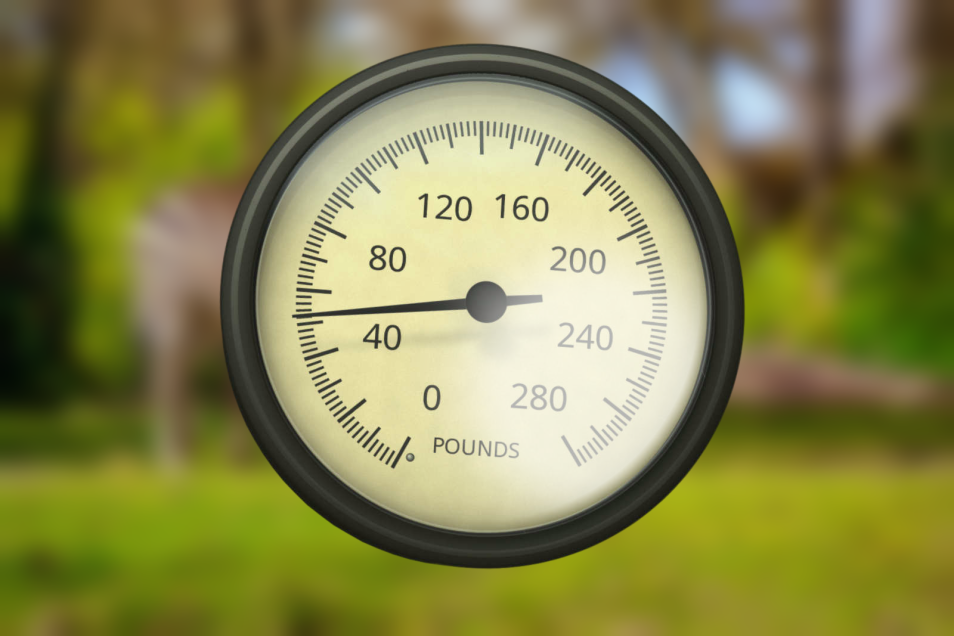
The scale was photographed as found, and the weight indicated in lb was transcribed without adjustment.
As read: 52 lb
